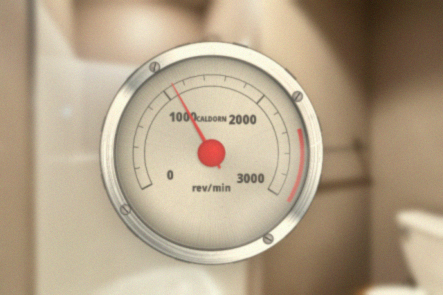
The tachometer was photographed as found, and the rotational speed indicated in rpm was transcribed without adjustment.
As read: 1100 rpm
